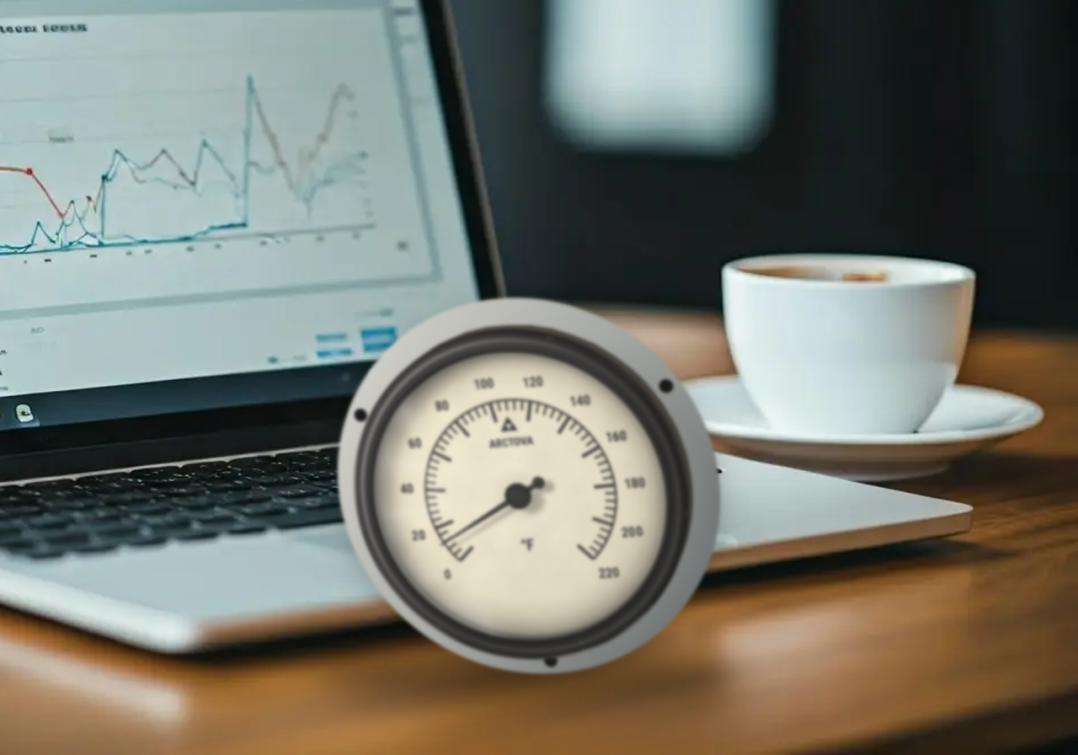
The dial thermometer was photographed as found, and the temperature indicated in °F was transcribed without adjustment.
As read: 12 °F
